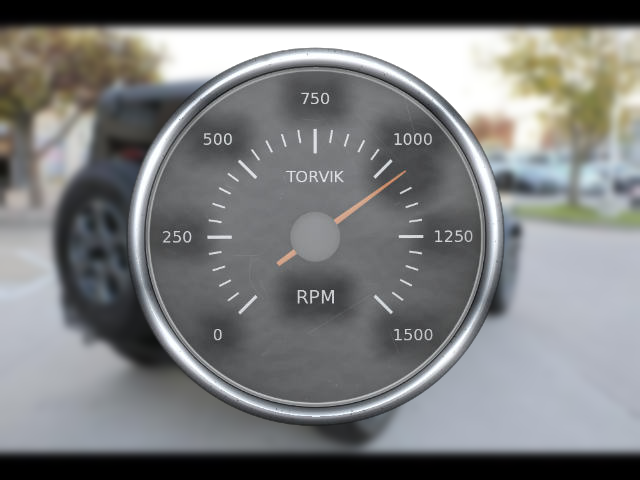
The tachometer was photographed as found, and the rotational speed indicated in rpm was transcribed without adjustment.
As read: 1050 rpm
